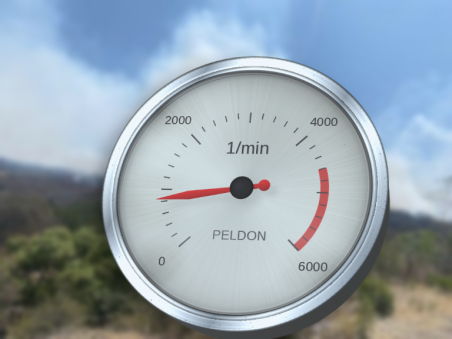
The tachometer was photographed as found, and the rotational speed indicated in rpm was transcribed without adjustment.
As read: 800 rpm
